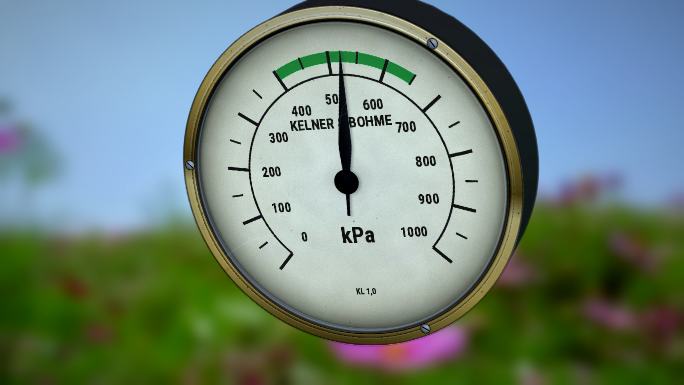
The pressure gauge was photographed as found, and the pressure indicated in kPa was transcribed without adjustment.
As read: 525 kPa
